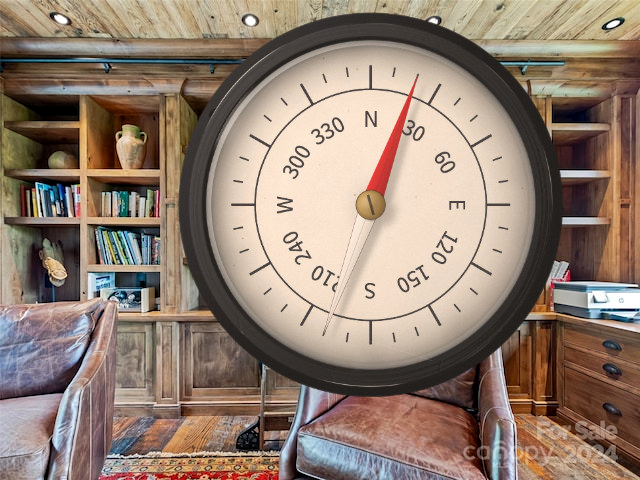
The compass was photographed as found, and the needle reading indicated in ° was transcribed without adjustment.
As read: 20 °
